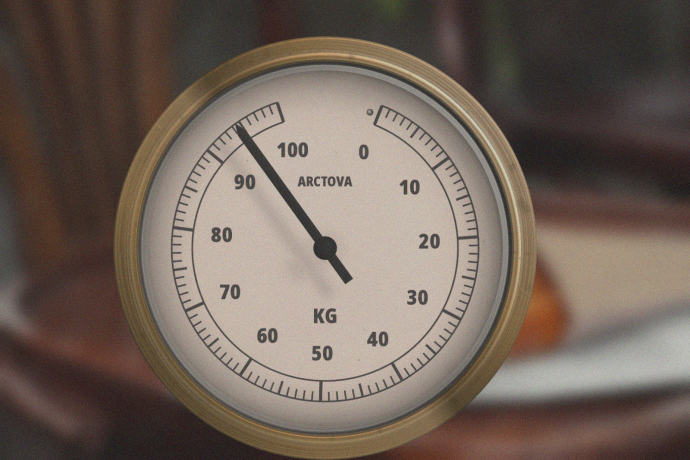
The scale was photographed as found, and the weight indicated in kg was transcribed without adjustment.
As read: 94.5 kg
